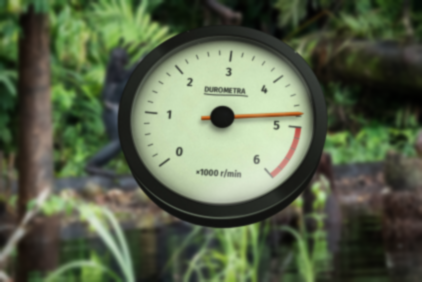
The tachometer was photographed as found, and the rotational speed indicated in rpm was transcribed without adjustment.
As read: 4800 rpm
